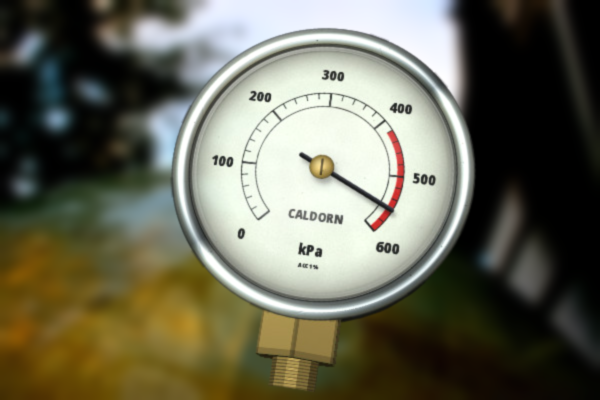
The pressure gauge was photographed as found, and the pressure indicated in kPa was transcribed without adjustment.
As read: 560 kPa
